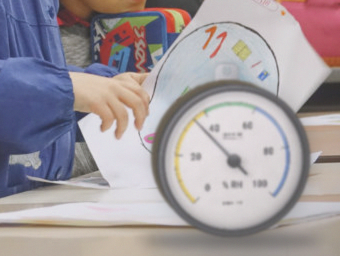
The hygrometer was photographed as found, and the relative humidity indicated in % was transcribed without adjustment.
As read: 35 %
